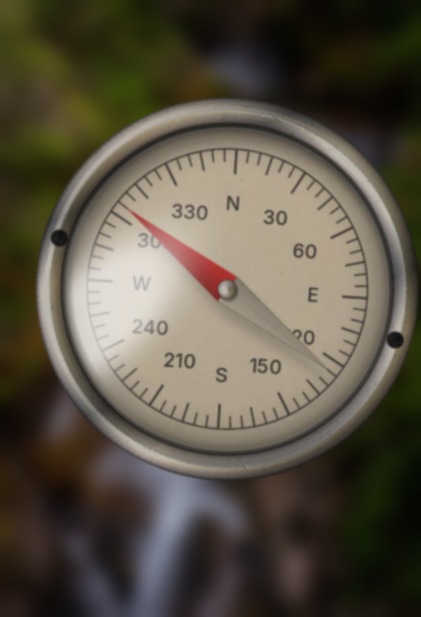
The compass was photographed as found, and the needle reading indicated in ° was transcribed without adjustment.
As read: 305 °
